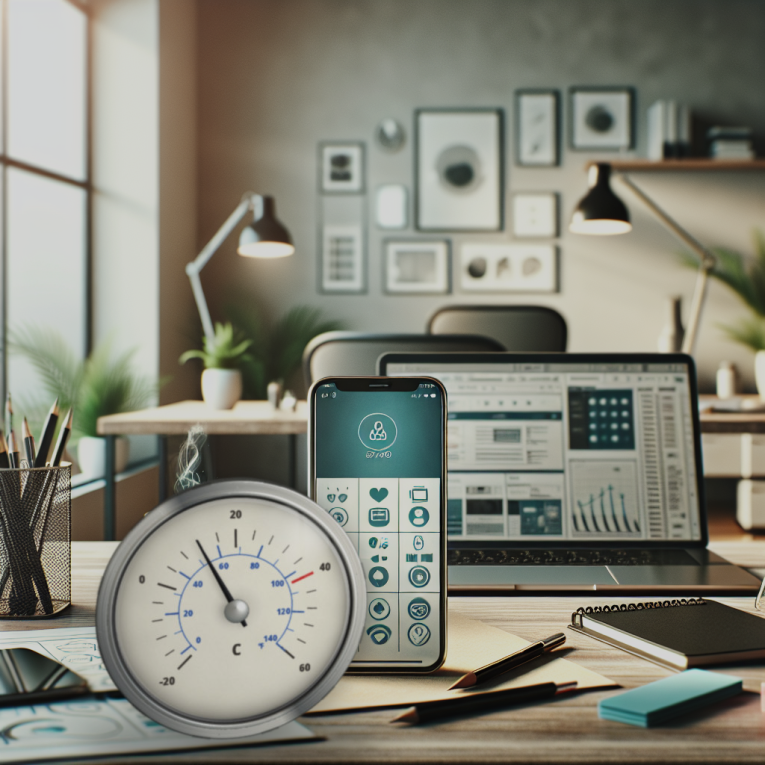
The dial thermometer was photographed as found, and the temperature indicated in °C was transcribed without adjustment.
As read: 12 °C
